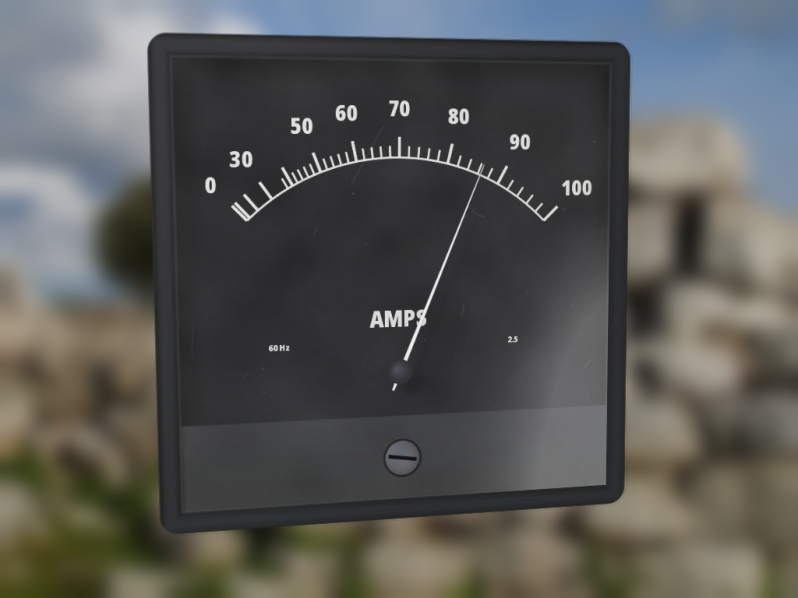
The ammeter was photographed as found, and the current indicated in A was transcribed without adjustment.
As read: 86 A
